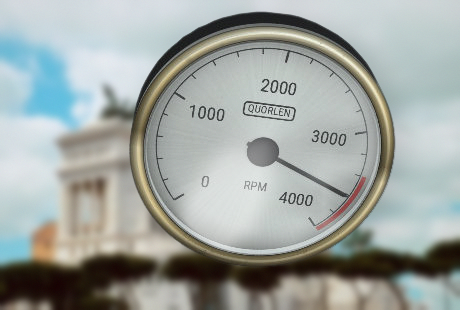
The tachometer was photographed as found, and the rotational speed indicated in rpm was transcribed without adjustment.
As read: 3600 rpm
